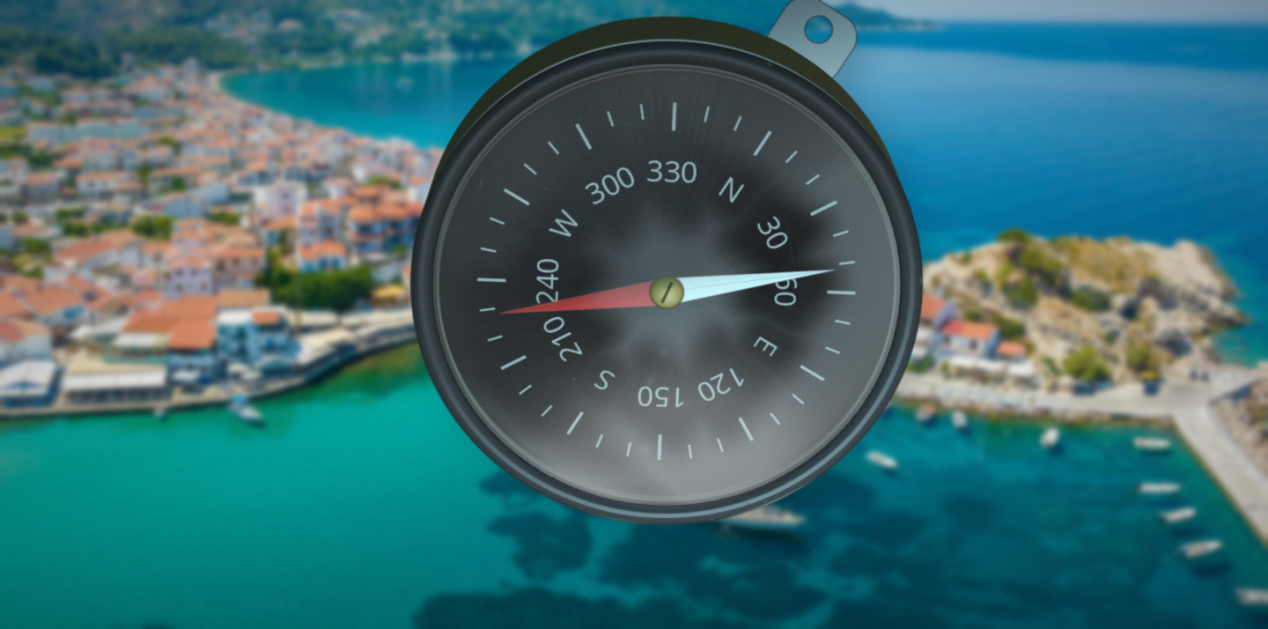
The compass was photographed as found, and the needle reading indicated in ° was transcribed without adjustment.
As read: 230 °
